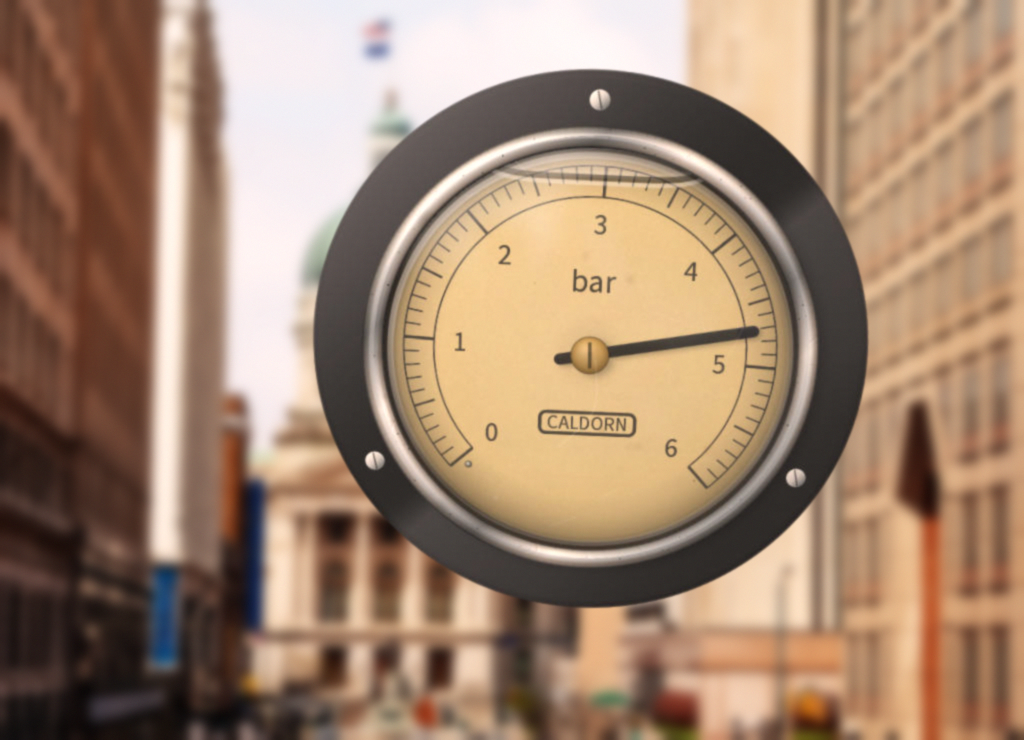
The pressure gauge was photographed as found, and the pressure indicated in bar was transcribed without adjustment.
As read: 4.7 bar
